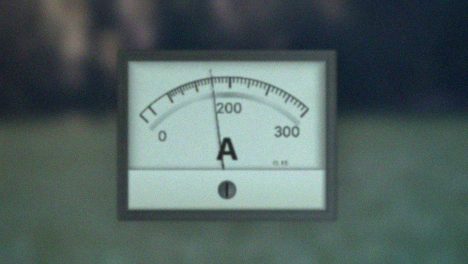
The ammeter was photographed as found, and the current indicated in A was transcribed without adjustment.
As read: 175 A
